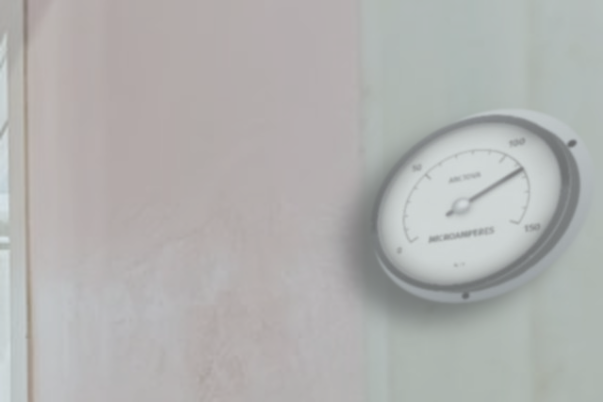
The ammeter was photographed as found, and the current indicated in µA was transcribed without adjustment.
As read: 115 µA
